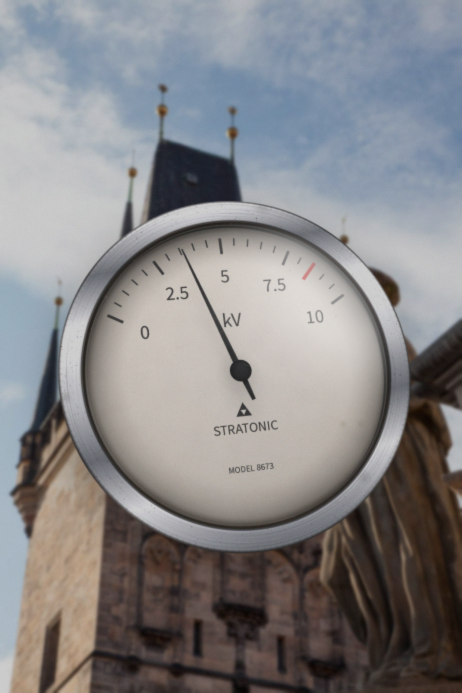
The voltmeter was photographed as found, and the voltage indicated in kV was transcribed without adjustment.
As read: 3.5 kV
